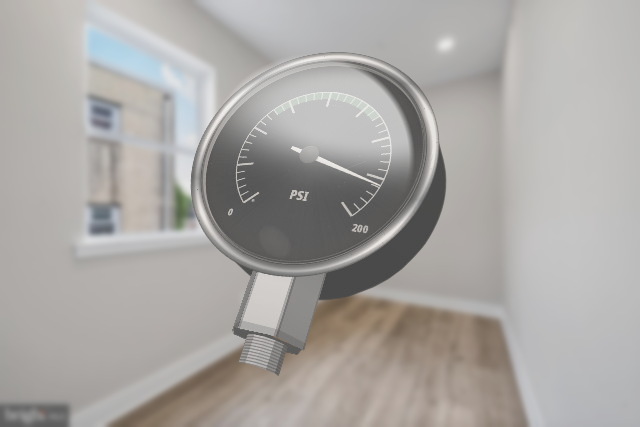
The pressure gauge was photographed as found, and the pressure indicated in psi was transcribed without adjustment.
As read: 180 psi
